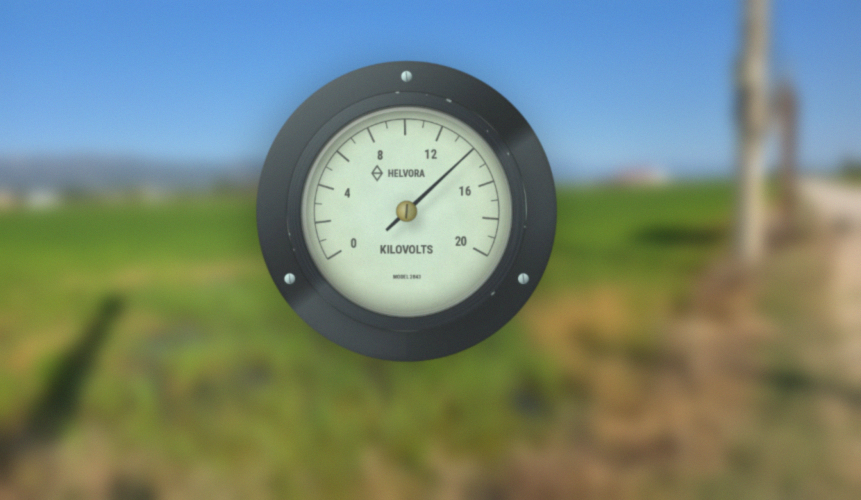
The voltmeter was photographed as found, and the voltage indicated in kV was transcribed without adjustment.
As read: 14 kV
